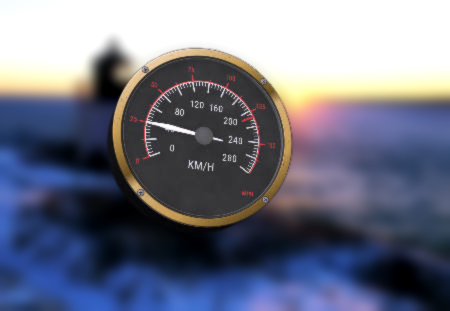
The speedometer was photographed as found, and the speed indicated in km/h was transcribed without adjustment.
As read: 40 km/h
